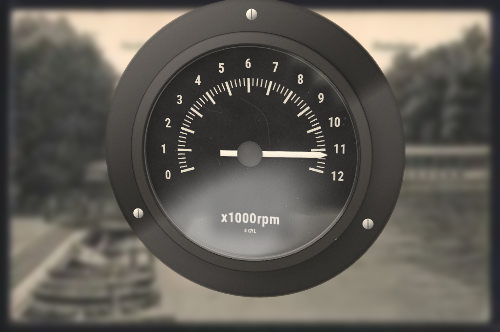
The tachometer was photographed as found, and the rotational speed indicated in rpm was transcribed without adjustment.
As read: 11200 rpm
